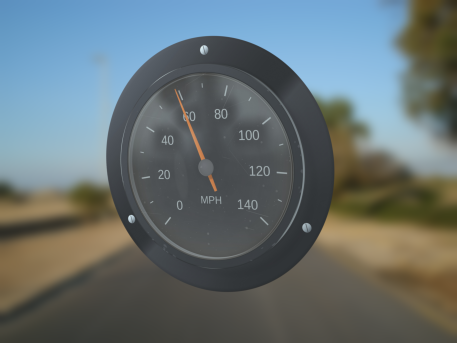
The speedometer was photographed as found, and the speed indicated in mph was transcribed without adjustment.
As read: 60 mph
